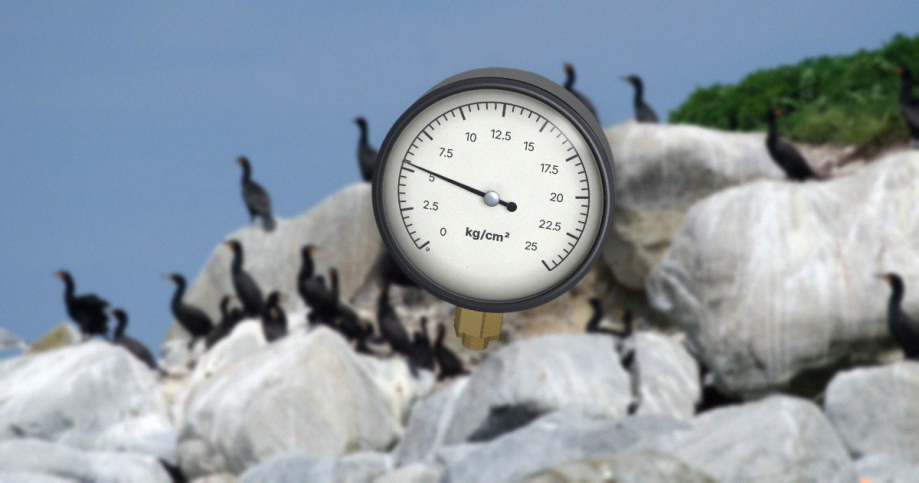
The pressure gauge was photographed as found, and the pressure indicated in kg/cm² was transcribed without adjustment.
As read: 5.5 kg/cm²
